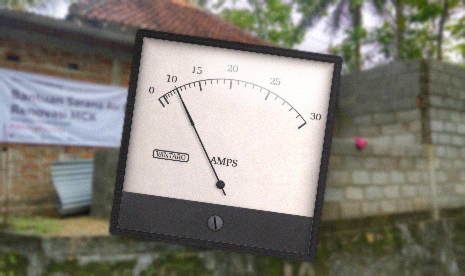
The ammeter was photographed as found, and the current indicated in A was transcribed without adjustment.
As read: 10 A
